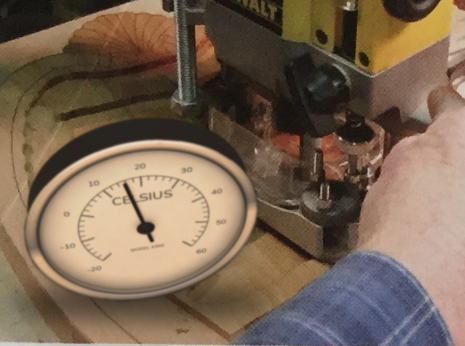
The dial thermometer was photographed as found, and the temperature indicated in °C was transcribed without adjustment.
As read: 16 °C
